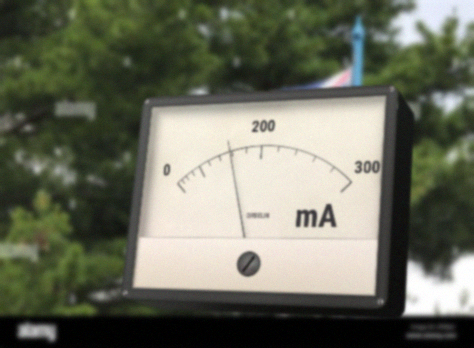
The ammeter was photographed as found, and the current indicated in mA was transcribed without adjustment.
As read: 160 mA
